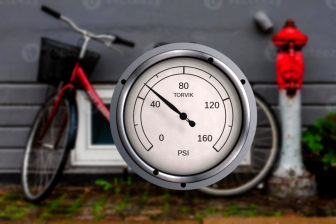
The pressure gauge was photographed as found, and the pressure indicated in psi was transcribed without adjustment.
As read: 50 psi
